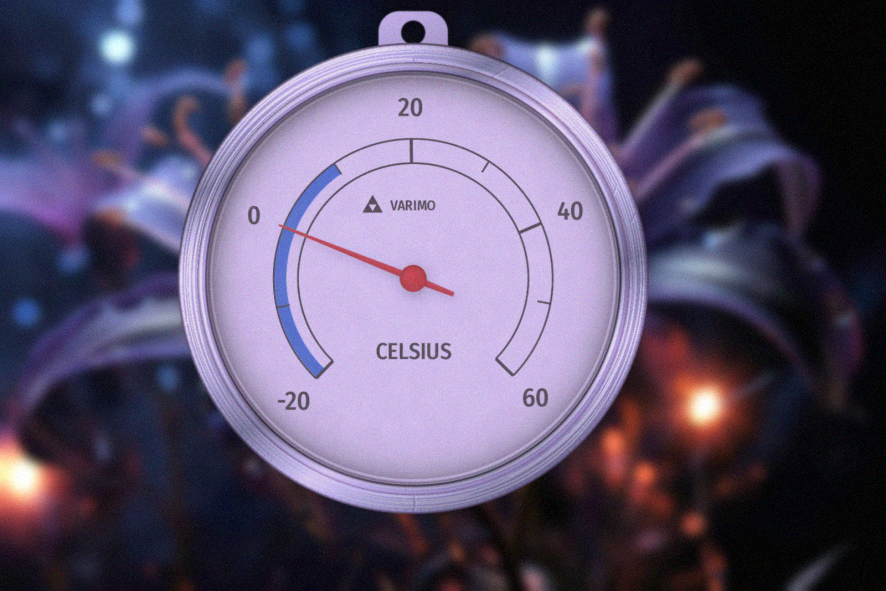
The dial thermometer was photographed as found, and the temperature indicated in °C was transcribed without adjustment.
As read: 0 °C
